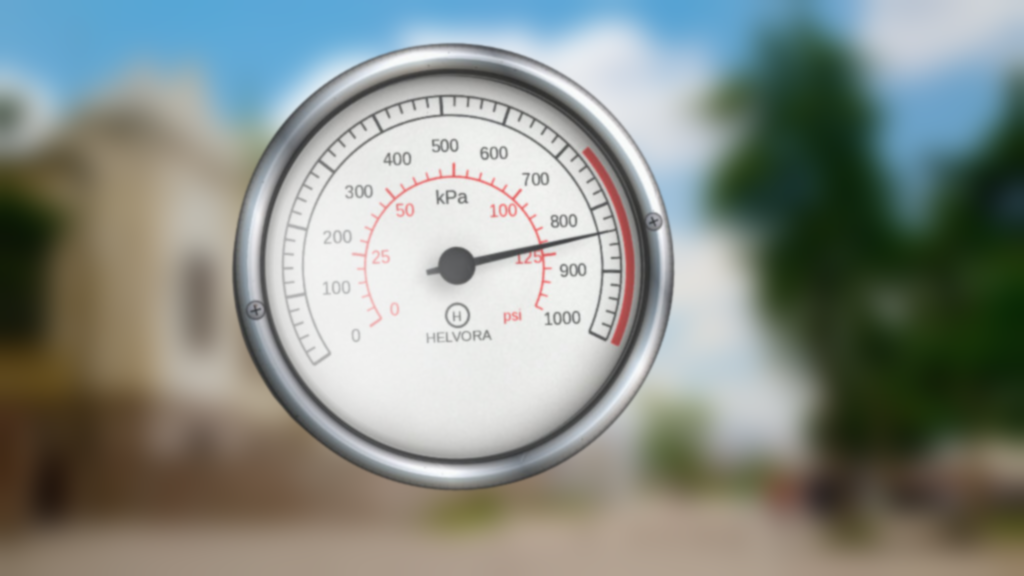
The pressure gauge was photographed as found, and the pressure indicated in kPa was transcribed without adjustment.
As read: 840 kPa
